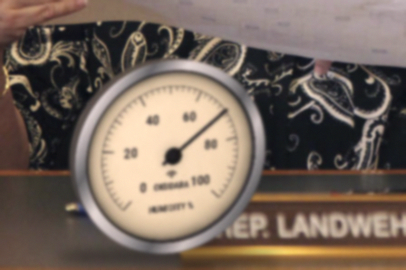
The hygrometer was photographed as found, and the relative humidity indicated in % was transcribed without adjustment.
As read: 70 %
